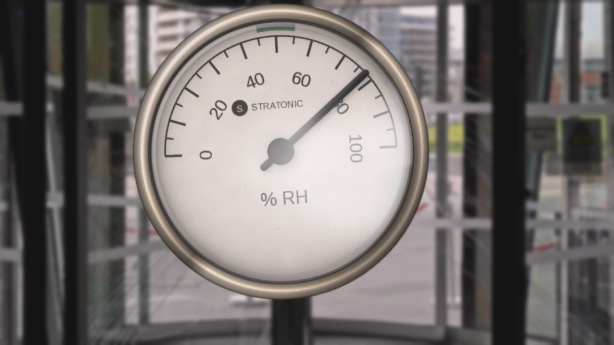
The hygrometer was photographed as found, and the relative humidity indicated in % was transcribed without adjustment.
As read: 77.5 %
